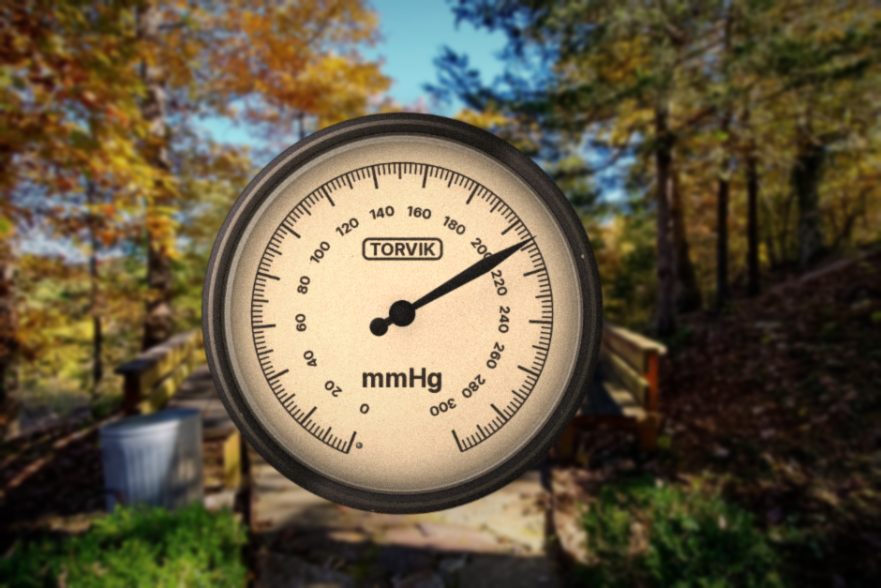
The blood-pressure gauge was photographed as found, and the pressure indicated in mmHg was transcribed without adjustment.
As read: 208 mmHg
